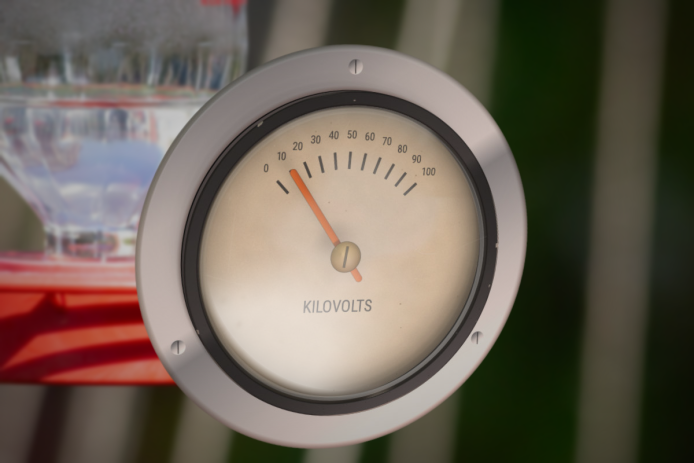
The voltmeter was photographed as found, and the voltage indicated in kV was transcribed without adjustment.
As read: 10 kV
